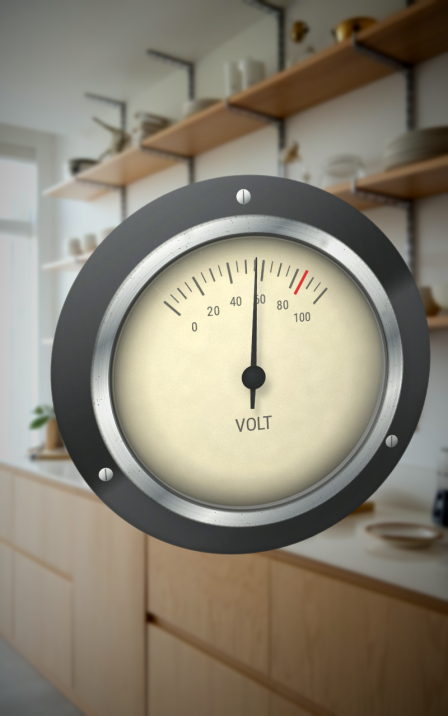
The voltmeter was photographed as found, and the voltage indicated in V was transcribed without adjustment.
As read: 55 V
